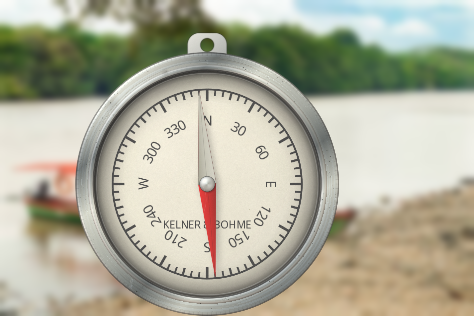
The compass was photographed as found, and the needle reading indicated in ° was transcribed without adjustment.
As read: 175 °
